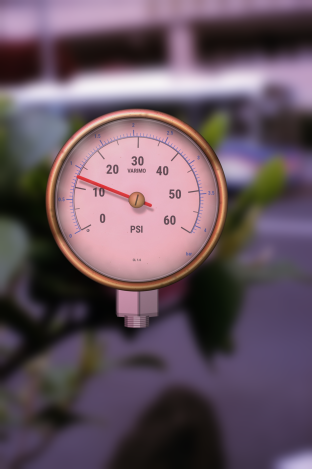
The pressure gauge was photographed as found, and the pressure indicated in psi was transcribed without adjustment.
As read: 12.5 psi
